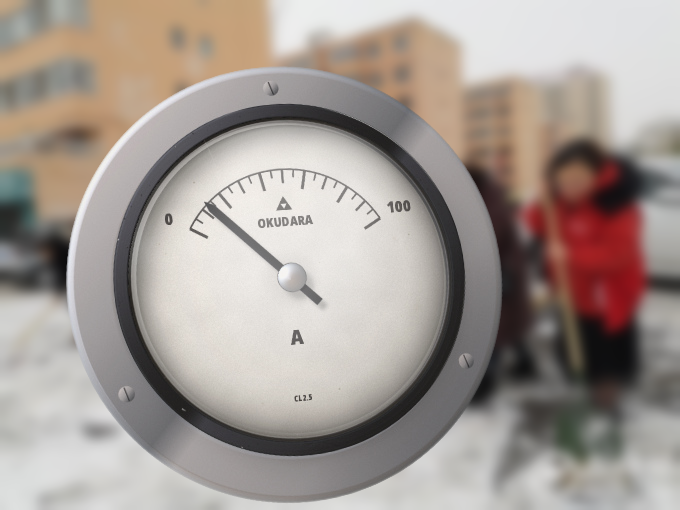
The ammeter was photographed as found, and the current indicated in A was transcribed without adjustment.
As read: 12.5 A
